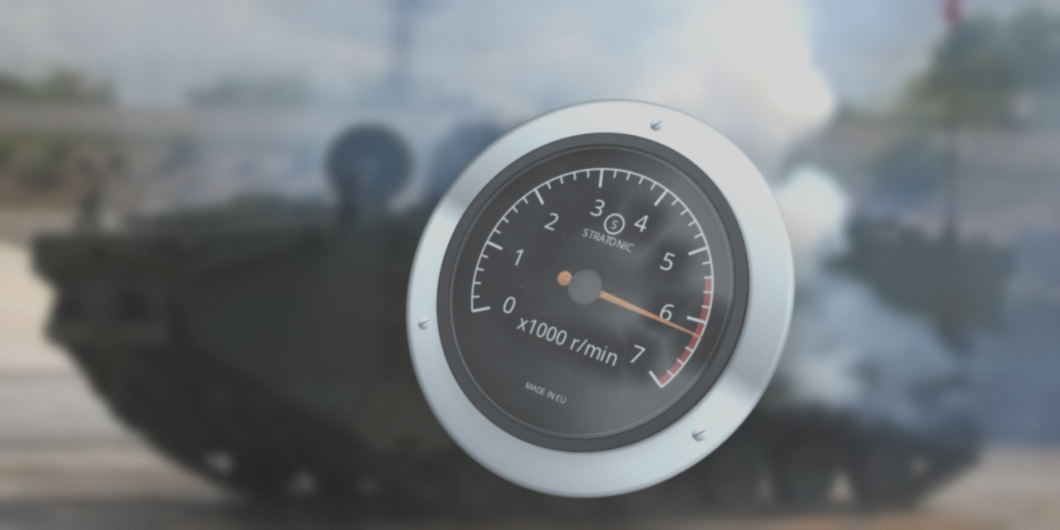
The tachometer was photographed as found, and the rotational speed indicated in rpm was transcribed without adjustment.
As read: 6200 rpm
